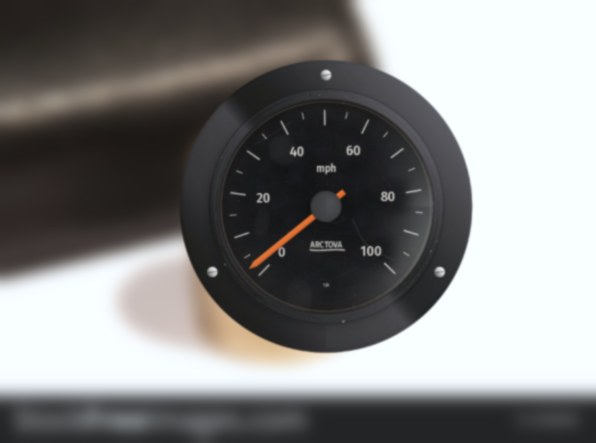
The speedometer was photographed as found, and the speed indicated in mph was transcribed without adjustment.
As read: 2.5 mph
